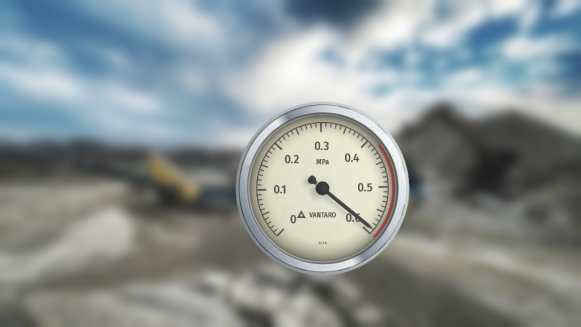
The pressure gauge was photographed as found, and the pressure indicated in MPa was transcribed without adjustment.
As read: 0.59 MPa
